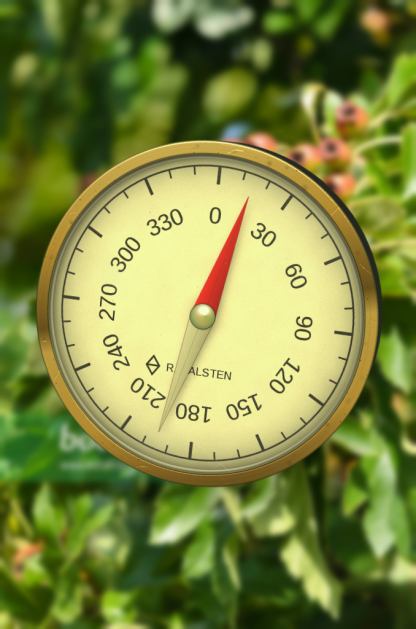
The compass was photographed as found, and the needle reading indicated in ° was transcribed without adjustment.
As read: 15 °
